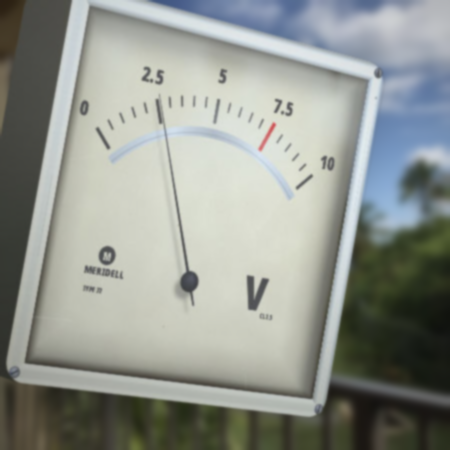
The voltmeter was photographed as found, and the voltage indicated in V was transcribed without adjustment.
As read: 2.5 V
